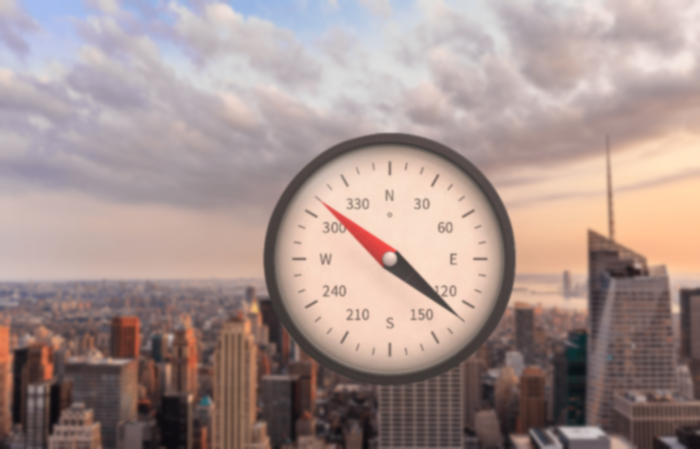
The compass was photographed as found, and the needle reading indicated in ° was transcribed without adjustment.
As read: 310 °
